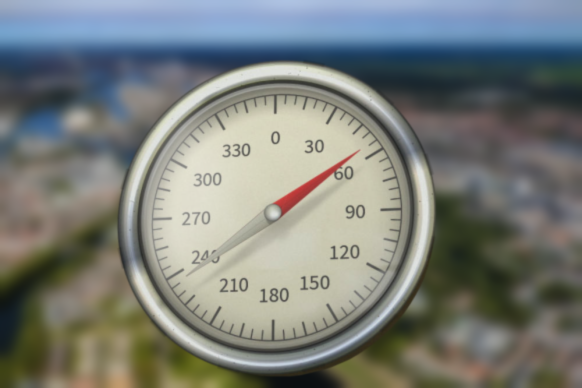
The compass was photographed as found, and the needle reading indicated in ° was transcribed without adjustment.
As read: 55 °
